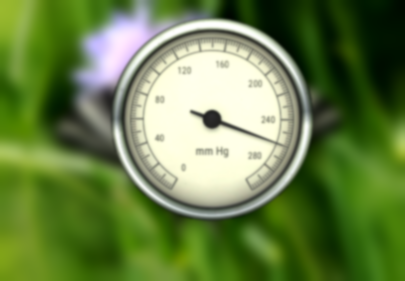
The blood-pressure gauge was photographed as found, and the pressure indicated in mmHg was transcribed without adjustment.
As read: 260 mmHg
